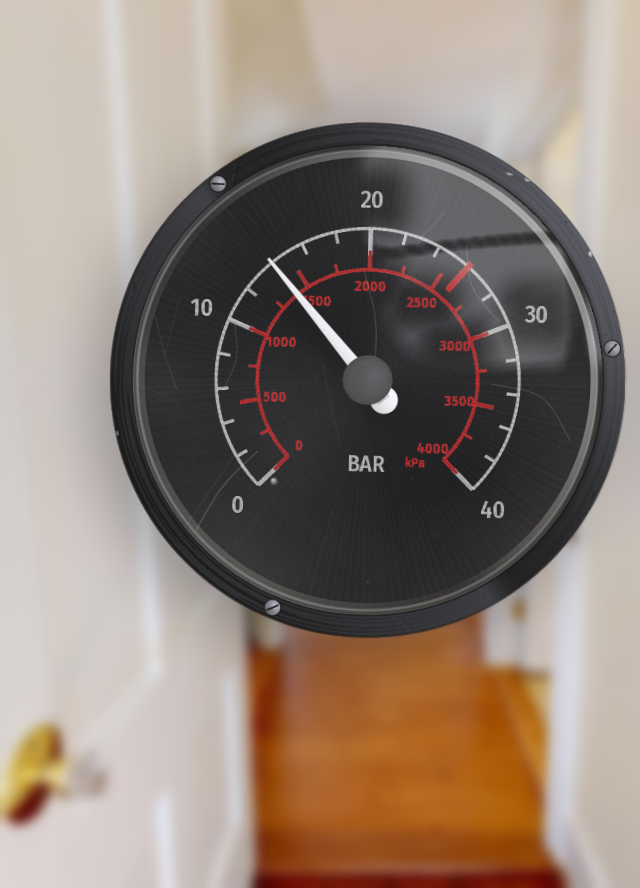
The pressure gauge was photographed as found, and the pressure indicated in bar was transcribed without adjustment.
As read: 14 bar
